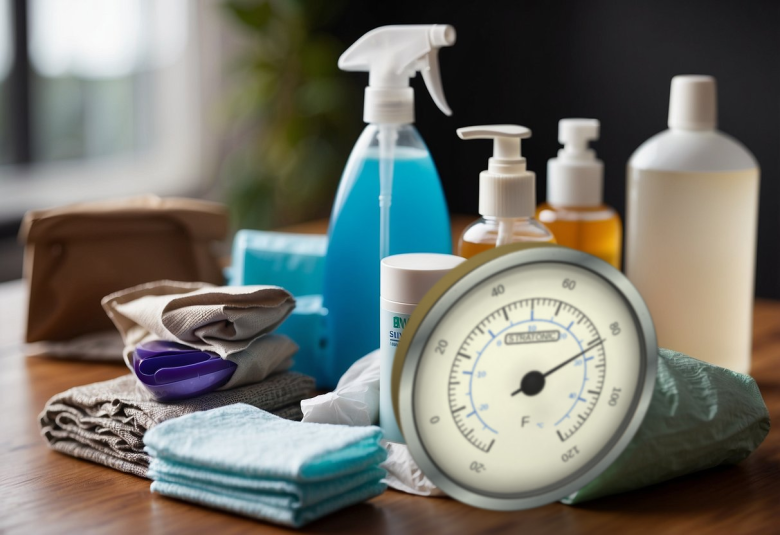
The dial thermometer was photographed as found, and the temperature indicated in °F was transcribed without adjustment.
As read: 80 °F
